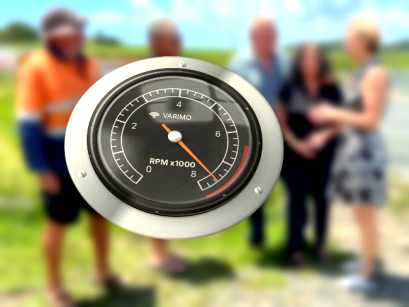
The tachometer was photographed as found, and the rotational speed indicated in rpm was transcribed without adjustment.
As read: 7600 rpm
